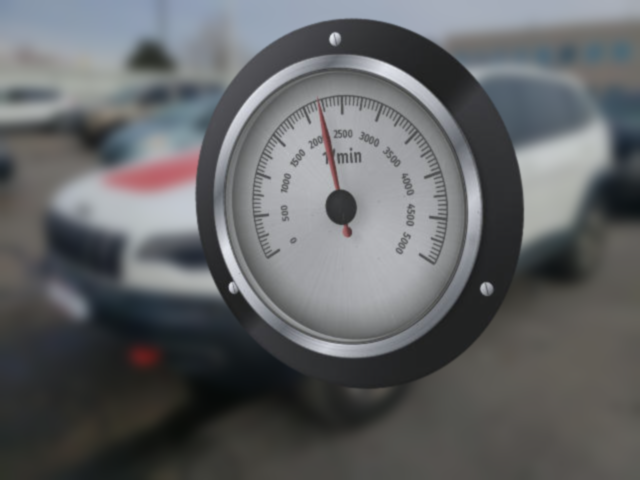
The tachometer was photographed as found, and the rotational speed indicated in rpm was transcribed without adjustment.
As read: 2250 rpm
